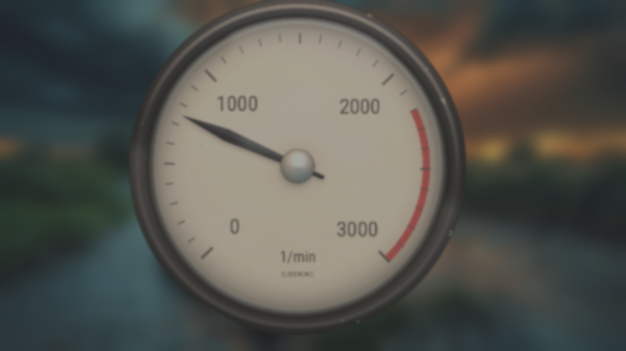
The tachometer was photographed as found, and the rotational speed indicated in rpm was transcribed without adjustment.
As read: 750 rpm
